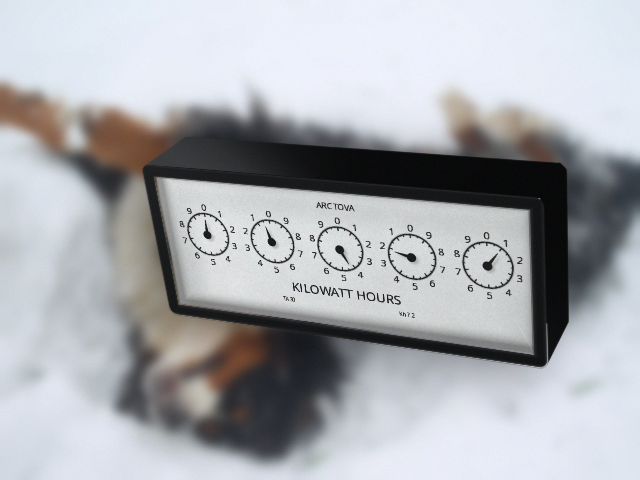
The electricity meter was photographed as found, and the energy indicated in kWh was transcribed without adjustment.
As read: 421 kWh
